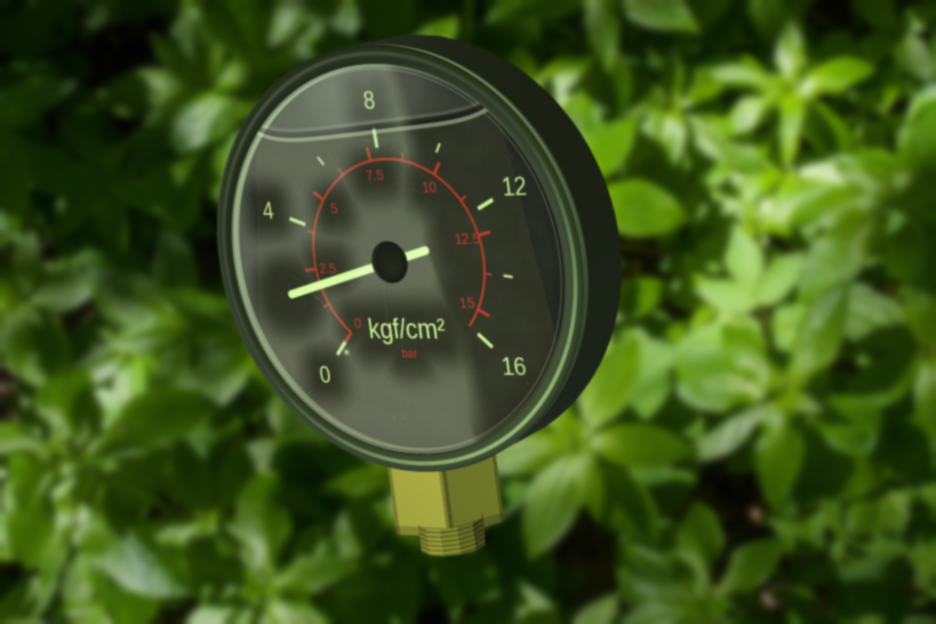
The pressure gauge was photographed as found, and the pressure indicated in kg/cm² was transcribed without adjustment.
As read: 2 kg/cm²
